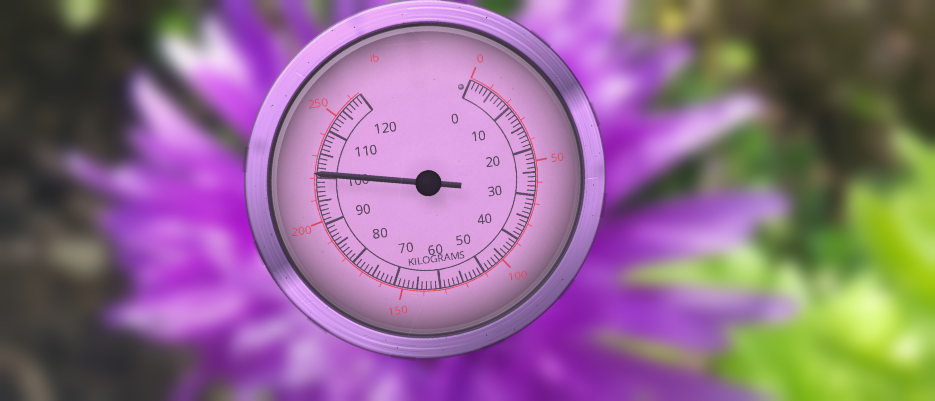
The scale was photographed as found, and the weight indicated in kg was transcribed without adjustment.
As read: 101 kg
